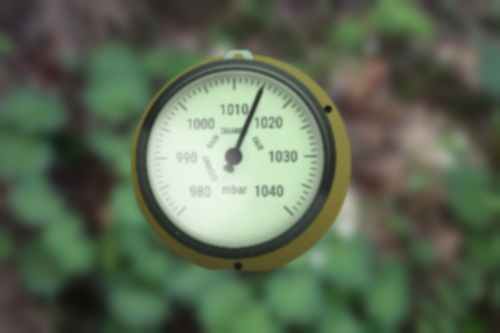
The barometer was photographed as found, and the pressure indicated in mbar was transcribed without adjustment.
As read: 1015 mbar
